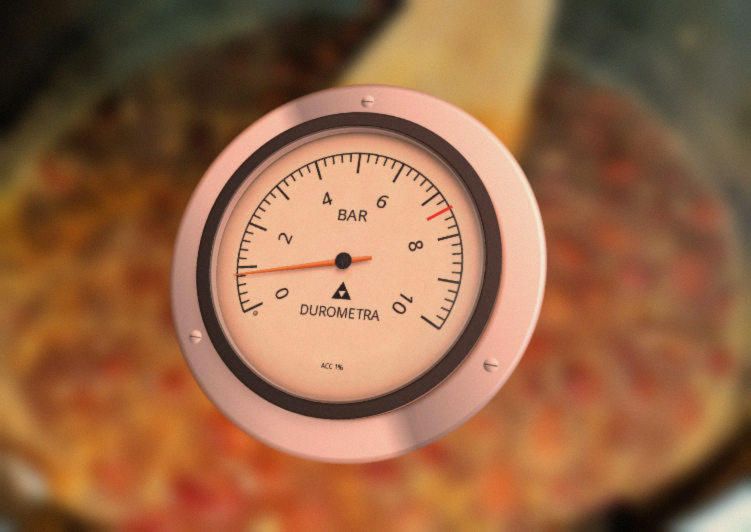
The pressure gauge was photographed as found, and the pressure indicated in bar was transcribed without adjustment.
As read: 0.8 bar
